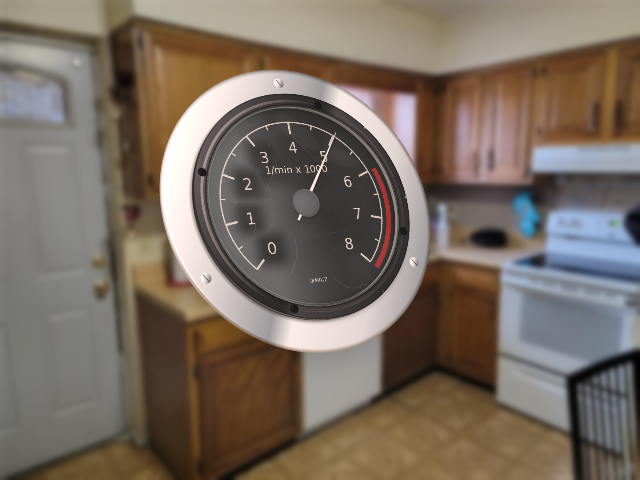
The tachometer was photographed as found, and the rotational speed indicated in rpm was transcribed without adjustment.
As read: 5000 rpm
